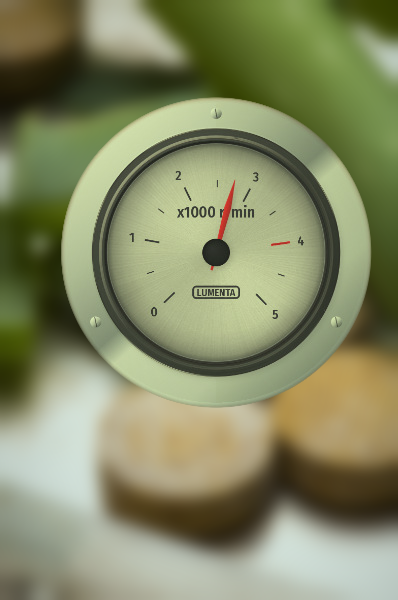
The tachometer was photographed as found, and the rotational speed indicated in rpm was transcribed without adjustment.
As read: 2750 rpm
